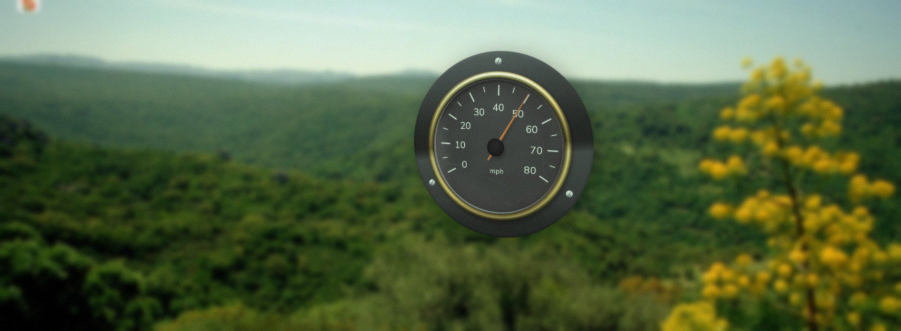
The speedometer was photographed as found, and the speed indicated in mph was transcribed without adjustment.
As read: 50 mph
